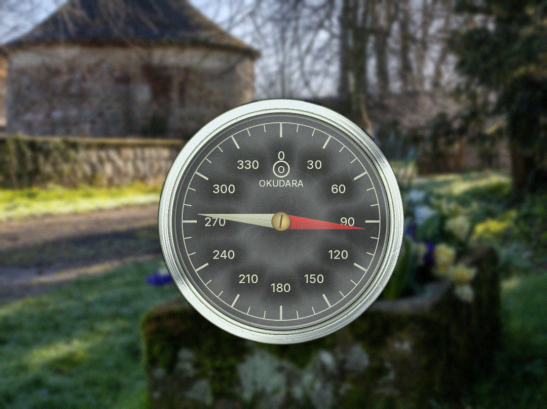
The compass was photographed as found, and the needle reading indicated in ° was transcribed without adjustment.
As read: 95 °
